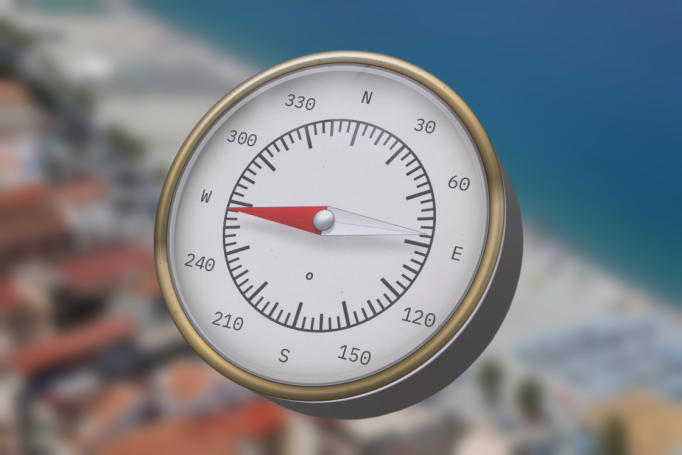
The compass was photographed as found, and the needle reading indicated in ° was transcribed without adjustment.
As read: 265 °
